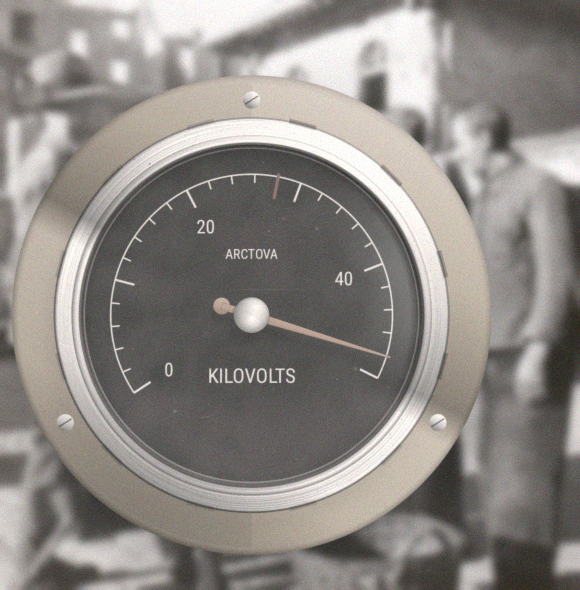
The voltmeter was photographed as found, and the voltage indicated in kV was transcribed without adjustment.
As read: 48 kV
